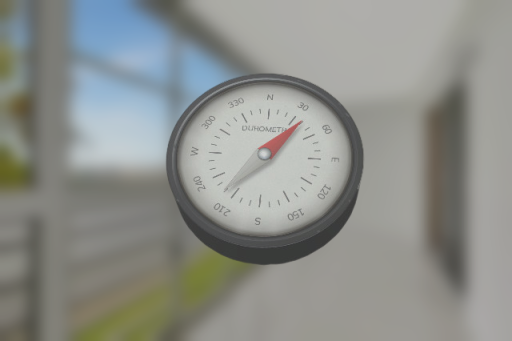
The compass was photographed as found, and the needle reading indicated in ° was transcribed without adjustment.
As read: 40 °
